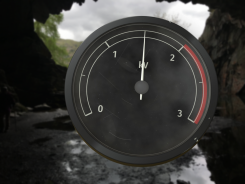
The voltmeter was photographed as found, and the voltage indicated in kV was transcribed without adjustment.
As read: 1.5 kV
